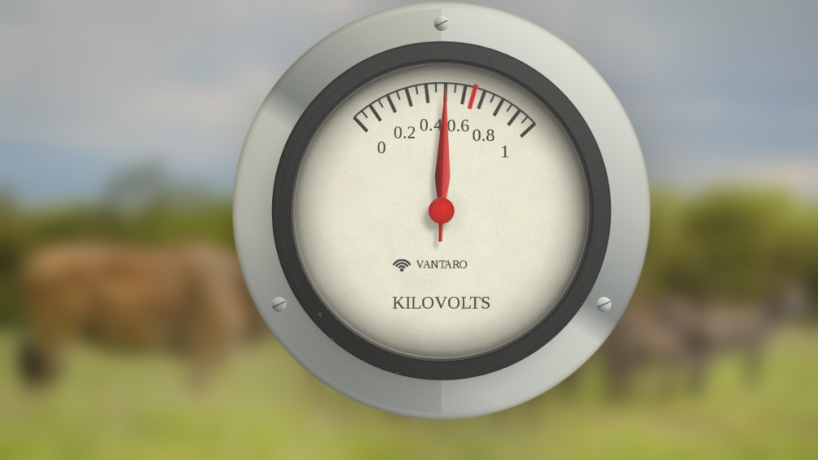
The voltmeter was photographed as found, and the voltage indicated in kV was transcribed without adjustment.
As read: 0.5 kV
